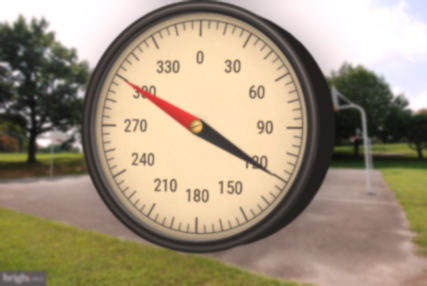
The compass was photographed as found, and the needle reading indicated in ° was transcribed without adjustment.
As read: 300 °
